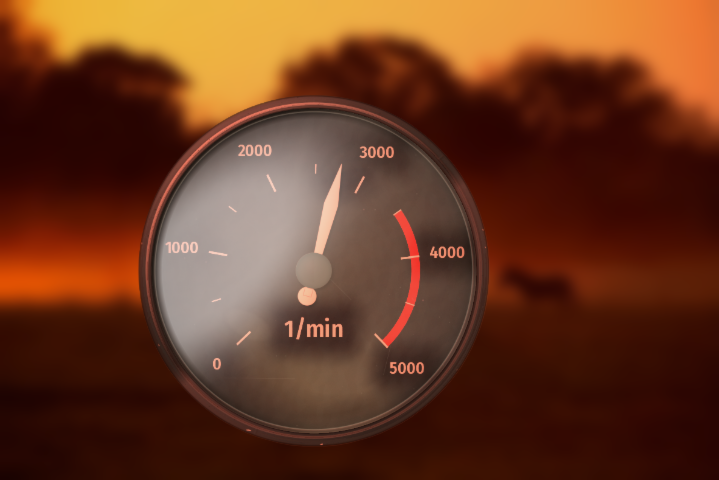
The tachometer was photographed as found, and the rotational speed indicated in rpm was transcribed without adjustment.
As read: 2750 rpm
